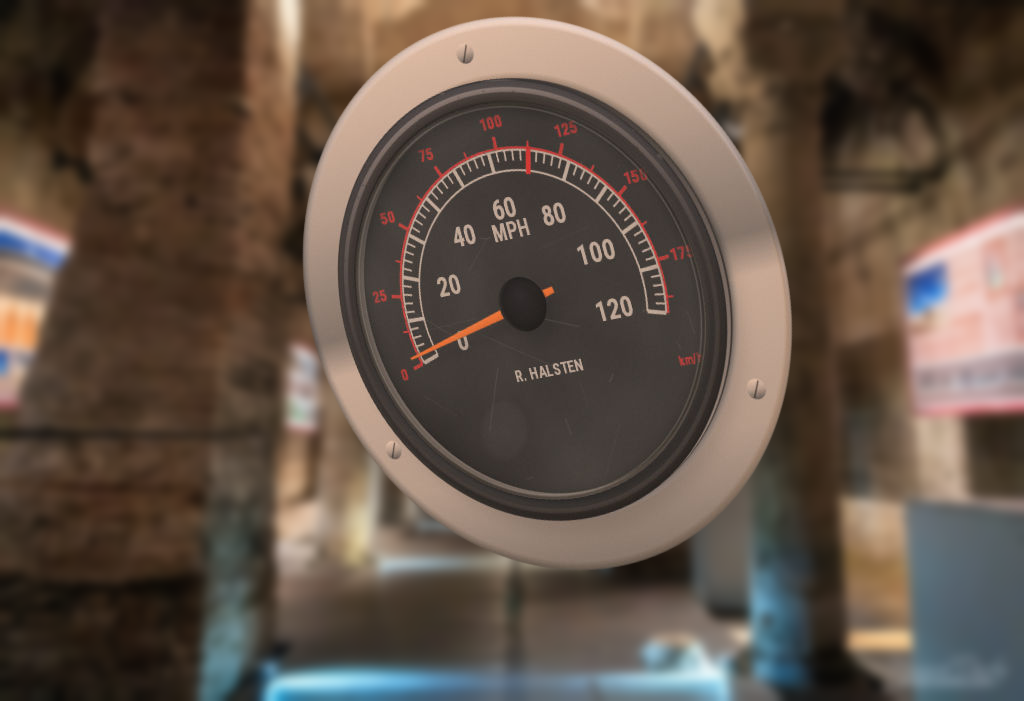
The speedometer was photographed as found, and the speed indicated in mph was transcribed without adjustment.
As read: 2 mph
